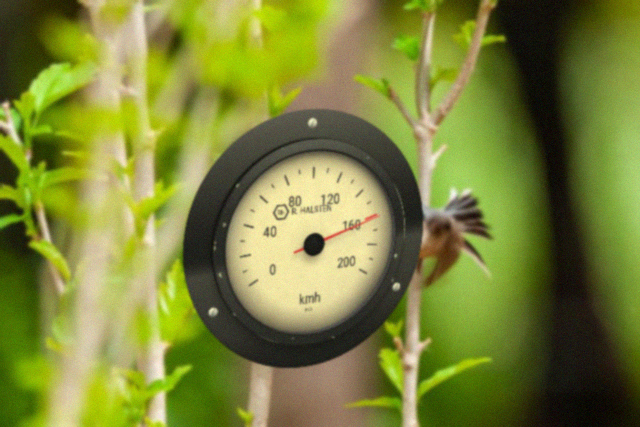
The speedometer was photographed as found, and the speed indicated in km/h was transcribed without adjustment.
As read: 160 km/h
